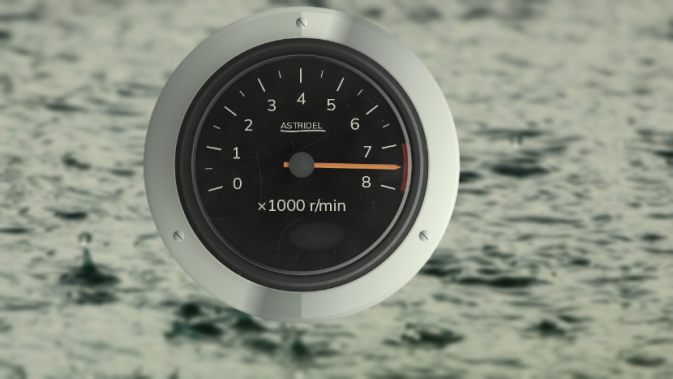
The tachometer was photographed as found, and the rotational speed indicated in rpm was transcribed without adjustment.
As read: 7500 rpm
